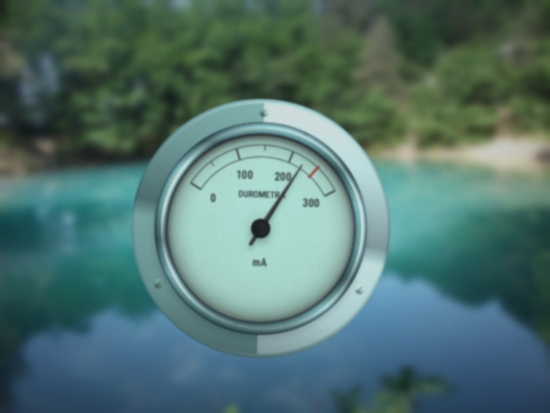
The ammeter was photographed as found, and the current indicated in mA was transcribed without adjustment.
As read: 225 mA
